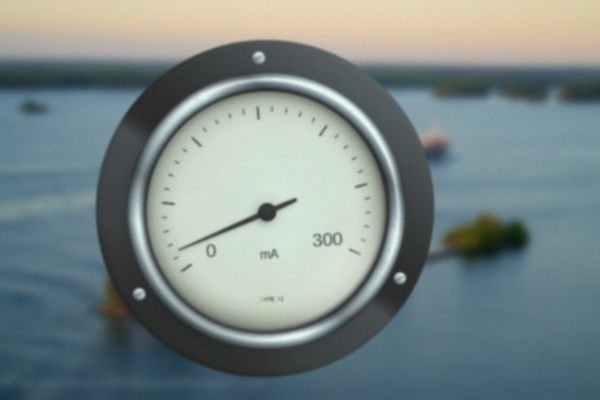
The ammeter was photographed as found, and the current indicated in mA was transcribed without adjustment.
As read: 15 mA
